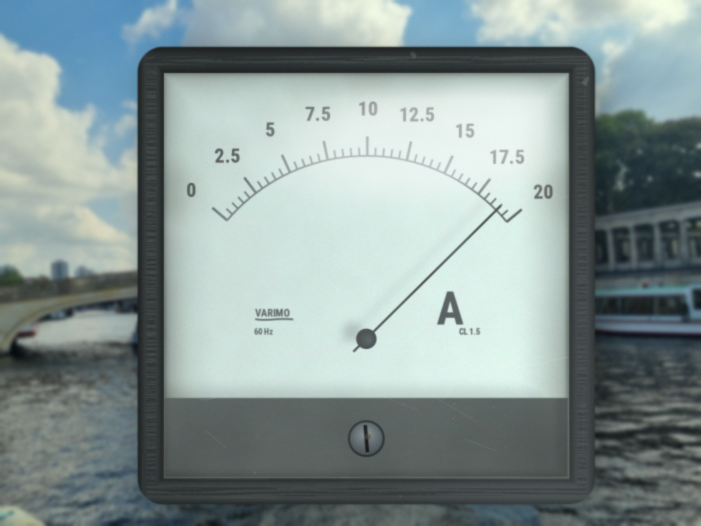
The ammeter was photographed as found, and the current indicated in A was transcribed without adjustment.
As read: 19 A
